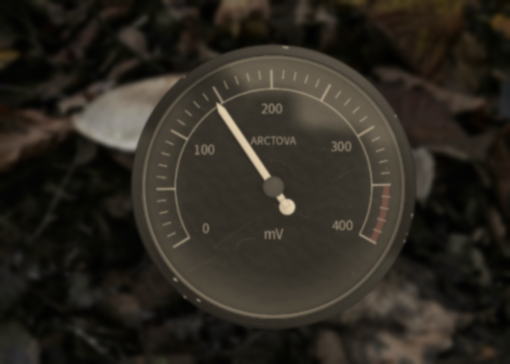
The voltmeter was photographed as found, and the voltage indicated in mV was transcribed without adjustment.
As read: 145 mV
